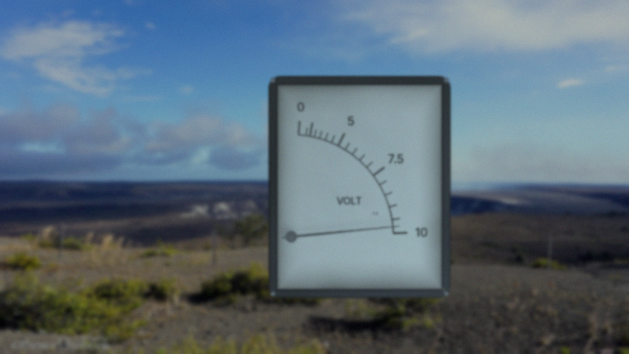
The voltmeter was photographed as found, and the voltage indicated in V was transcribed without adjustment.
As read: 9.75 V
